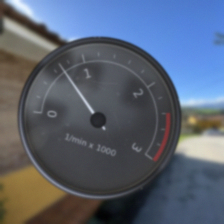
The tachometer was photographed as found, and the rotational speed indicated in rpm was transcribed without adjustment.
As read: 700 rpm
